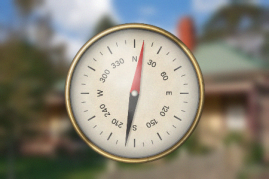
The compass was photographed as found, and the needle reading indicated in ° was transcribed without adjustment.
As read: 10 °
